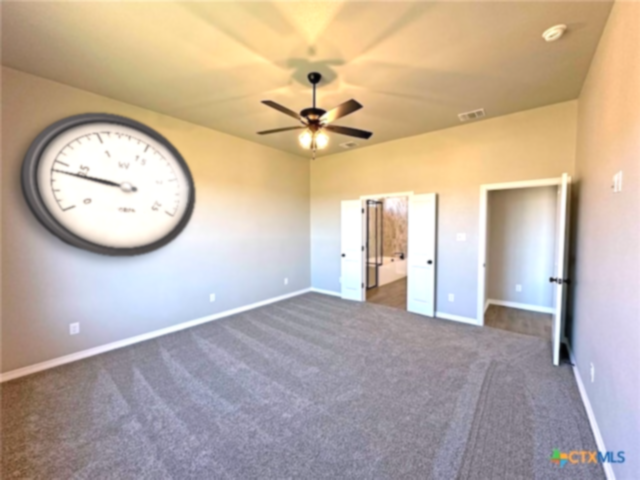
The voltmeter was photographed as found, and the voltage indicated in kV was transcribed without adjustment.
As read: 0.4 kV
